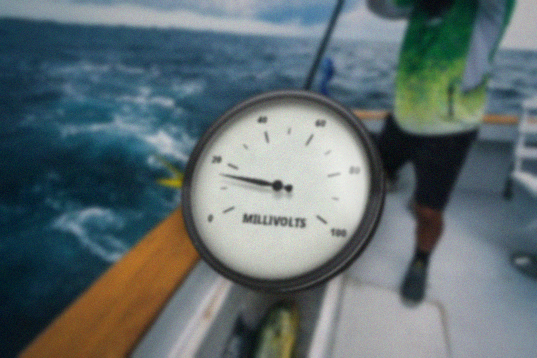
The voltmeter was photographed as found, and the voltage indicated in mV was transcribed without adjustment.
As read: 15 mV
